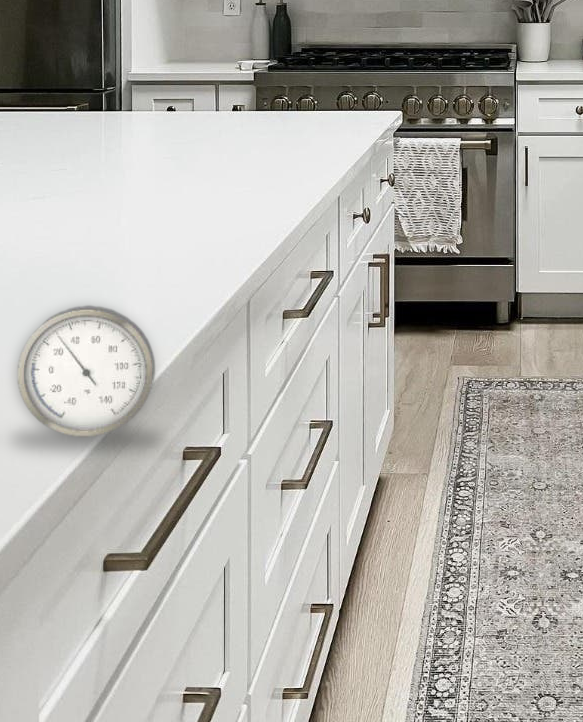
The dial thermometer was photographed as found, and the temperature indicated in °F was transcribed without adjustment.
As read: 30 °F
